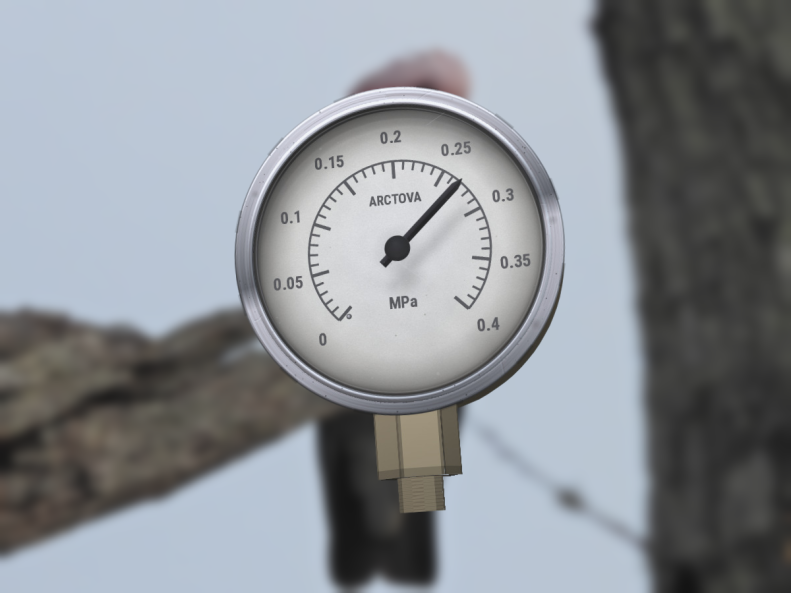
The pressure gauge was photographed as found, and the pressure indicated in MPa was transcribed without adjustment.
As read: 0.27 MPa
